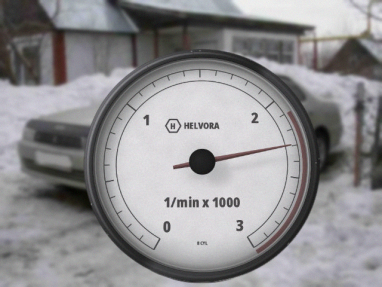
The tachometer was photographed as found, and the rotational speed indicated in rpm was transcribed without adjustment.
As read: 2300 rpm
